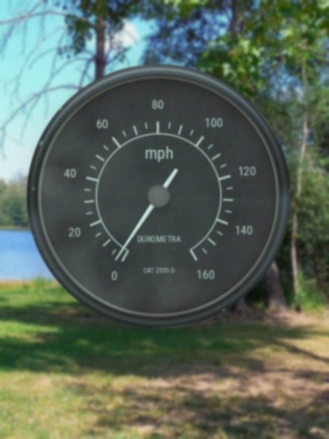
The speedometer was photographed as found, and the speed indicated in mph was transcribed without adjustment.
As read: 2.5 mph
